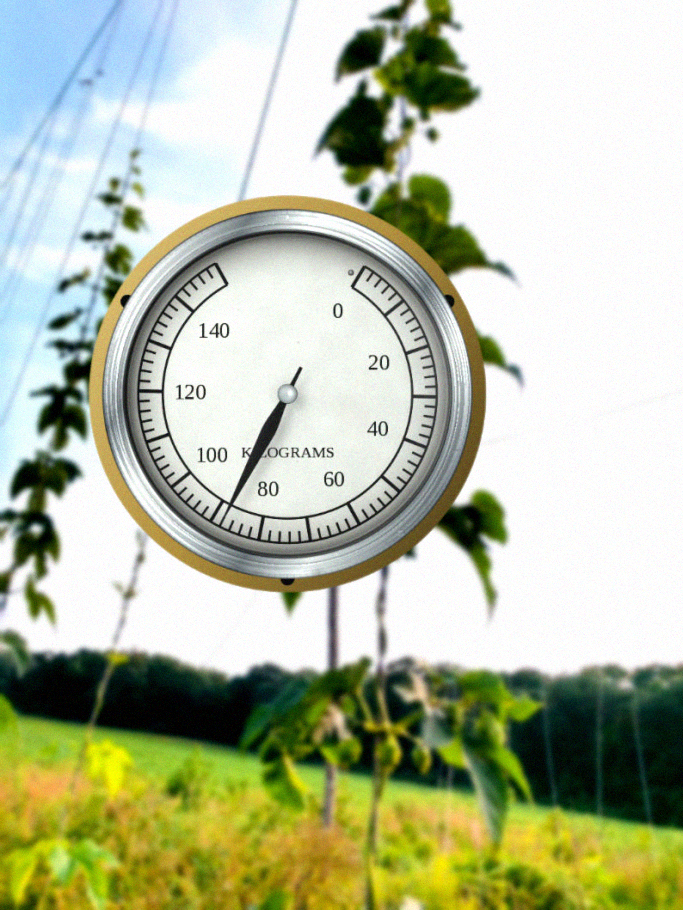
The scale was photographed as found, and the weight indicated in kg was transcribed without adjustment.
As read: 88 kg
